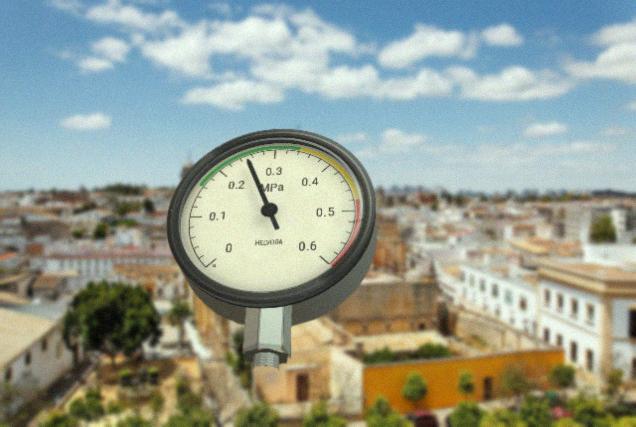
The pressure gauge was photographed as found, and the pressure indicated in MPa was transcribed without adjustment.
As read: 0.25 MPa
